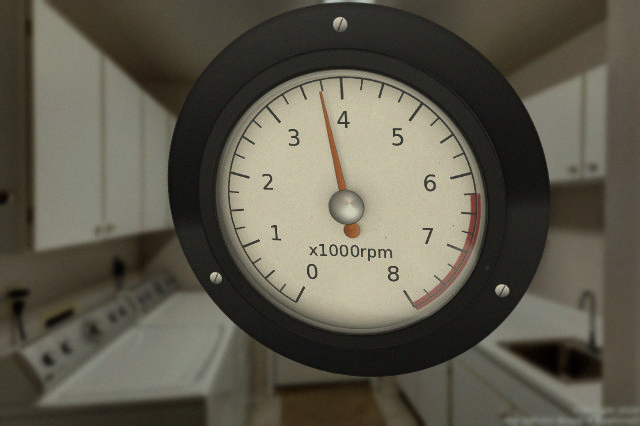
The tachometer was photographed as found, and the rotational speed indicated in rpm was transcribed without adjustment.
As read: 3750 rpm
